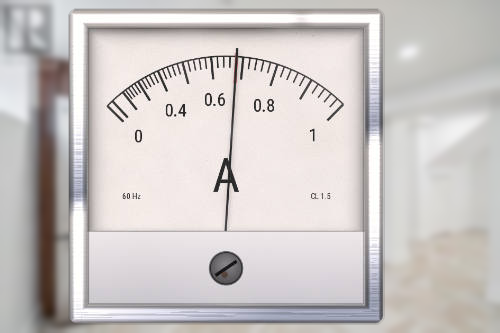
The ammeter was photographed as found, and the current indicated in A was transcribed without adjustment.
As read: 0.68 A
